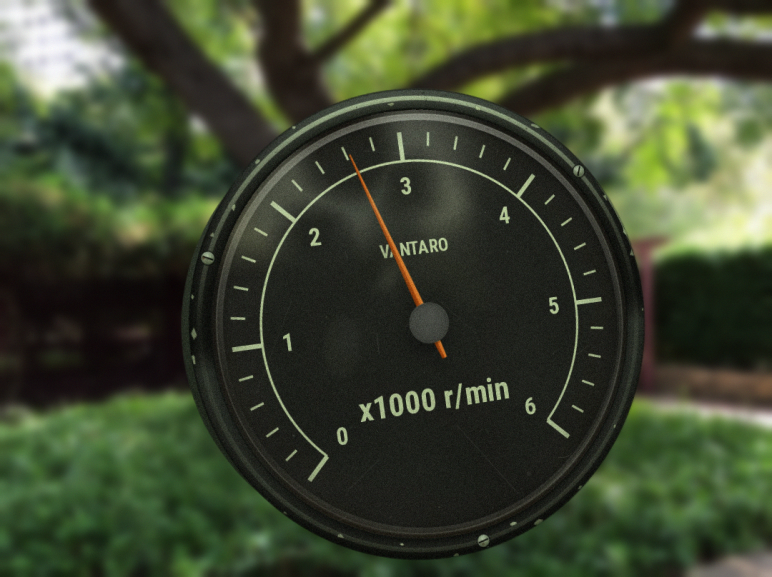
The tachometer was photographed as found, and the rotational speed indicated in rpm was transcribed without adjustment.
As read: 2600 rpm
